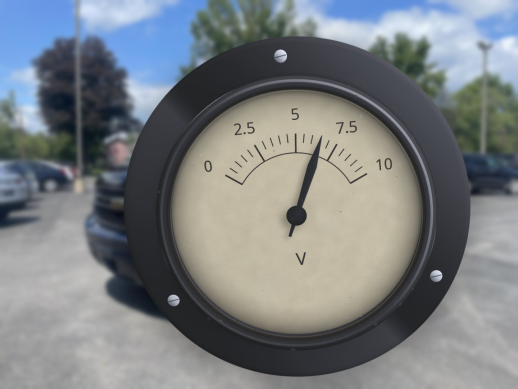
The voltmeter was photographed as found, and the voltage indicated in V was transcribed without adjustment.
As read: 6.5 V
